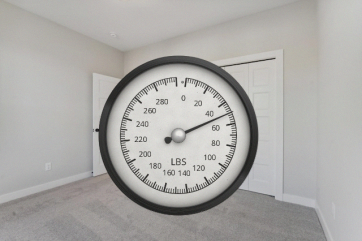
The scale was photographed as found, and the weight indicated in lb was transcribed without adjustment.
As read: 50 lb
